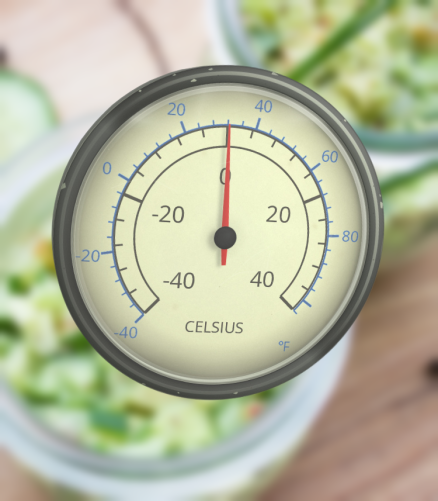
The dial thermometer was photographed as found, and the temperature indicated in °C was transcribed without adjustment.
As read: 0 °C
